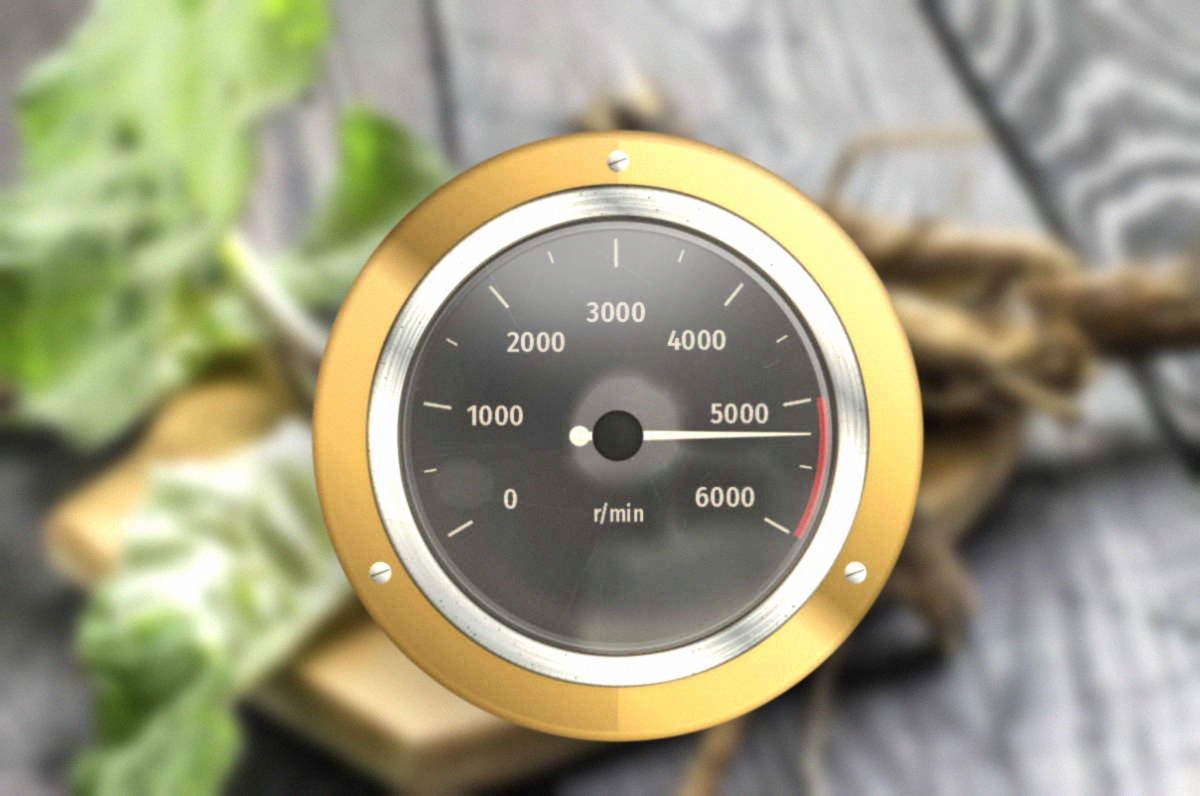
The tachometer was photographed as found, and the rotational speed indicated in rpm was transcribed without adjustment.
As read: 5250 rpm
